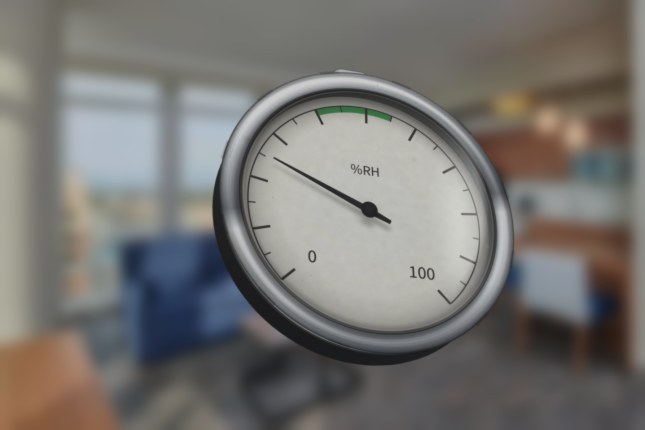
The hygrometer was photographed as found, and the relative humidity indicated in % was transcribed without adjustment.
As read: 25 %
